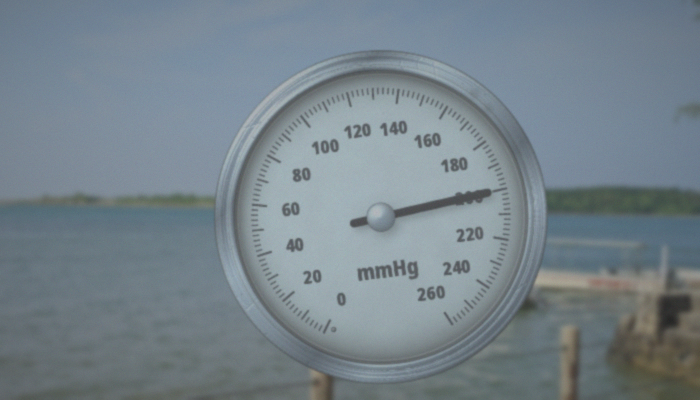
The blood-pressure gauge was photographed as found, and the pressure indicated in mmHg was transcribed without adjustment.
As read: 200 mmHg
